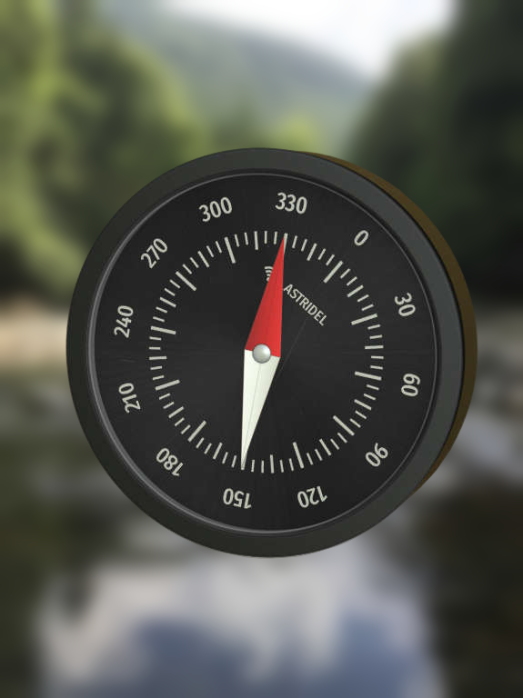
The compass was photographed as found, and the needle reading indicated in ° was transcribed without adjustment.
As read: 330 °
